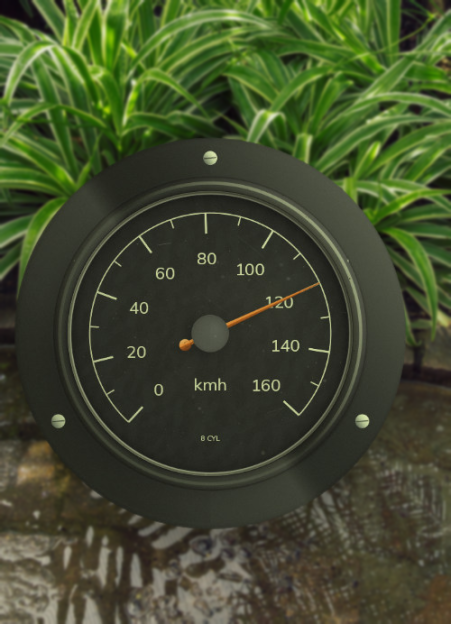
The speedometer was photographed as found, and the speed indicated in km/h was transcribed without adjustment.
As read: 120 km/h
